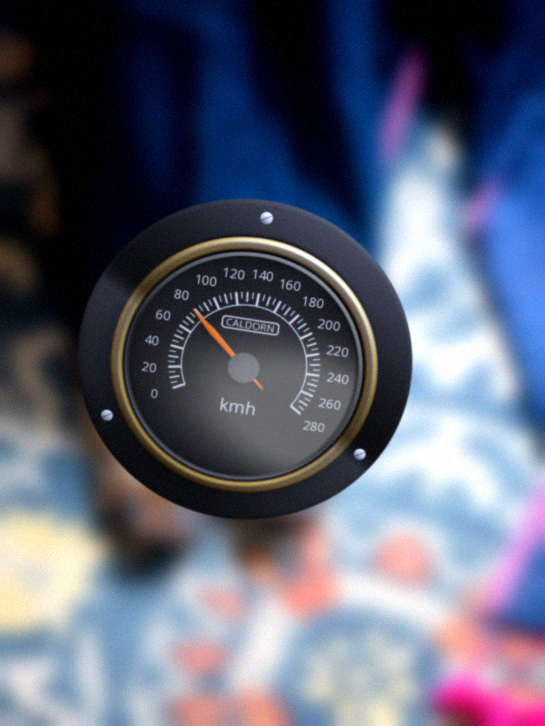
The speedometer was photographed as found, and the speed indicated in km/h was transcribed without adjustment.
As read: 80 km/h
